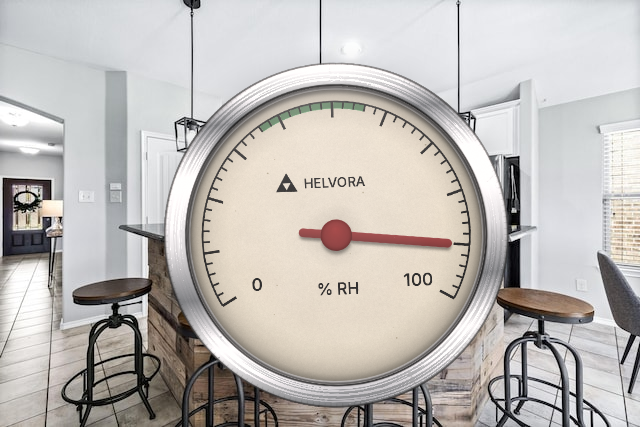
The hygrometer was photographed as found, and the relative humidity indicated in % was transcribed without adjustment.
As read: 90 %
